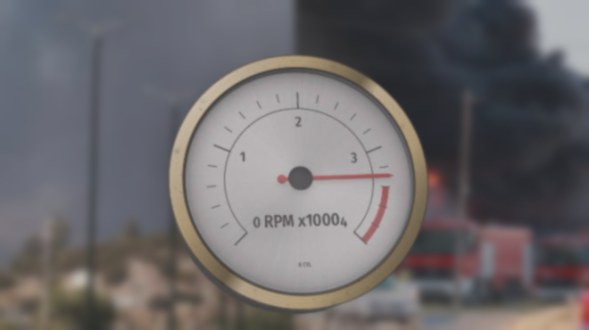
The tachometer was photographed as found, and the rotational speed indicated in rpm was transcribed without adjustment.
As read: 3300 rpm
